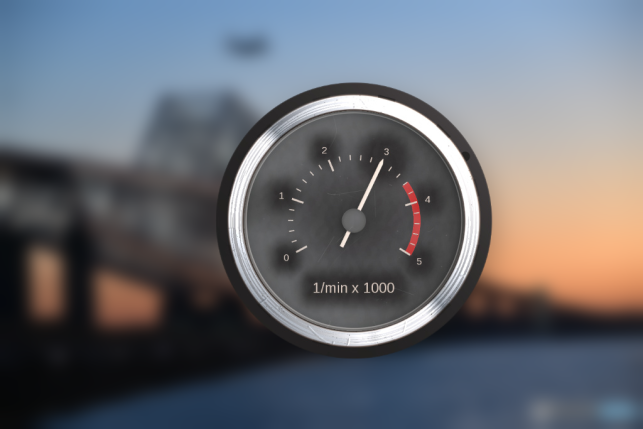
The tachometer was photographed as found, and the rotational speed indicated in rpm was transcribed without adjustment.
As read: 3000 rpm
